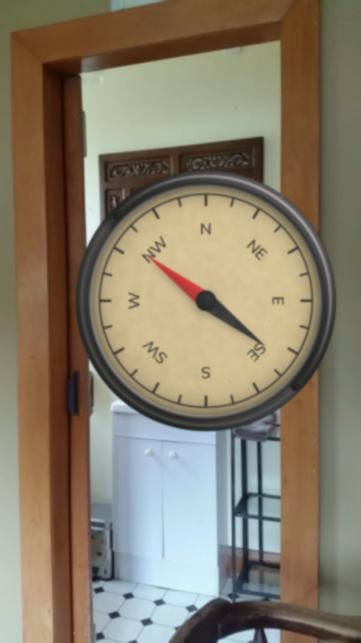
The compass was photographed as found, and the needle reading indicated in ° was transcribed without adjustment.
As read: 307.5 °
